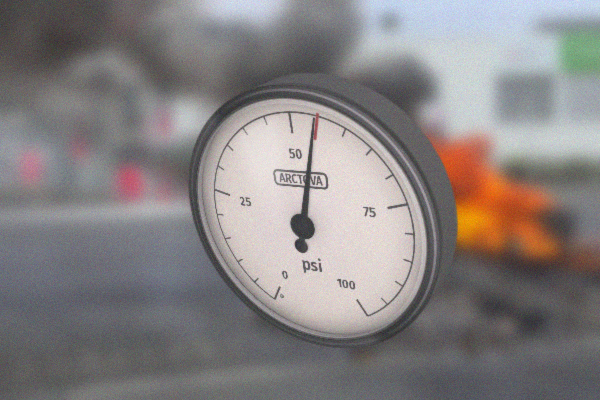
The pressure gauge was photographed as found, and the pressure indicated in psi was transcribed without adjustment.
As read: 55 psi
